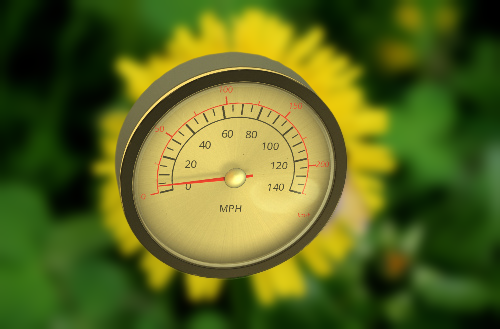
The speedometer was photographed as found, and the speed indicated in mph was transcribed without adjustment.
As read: 5 mph
